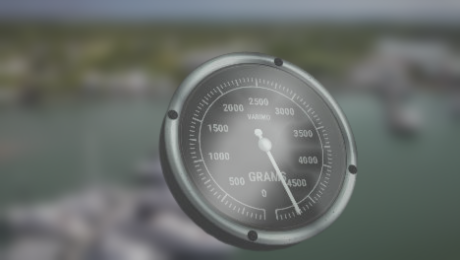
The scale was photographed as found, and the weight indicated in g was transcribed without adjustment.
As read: 4750 g
